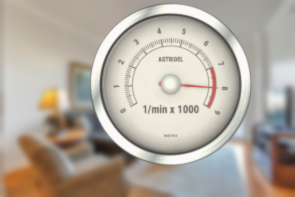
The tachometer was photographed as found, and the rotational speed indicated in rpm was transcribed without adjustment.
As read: 8000 rpm
